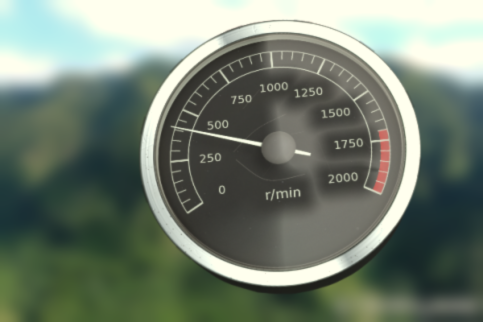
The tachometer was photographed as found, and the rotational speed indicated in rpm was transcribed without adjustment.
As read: 400 rpm
